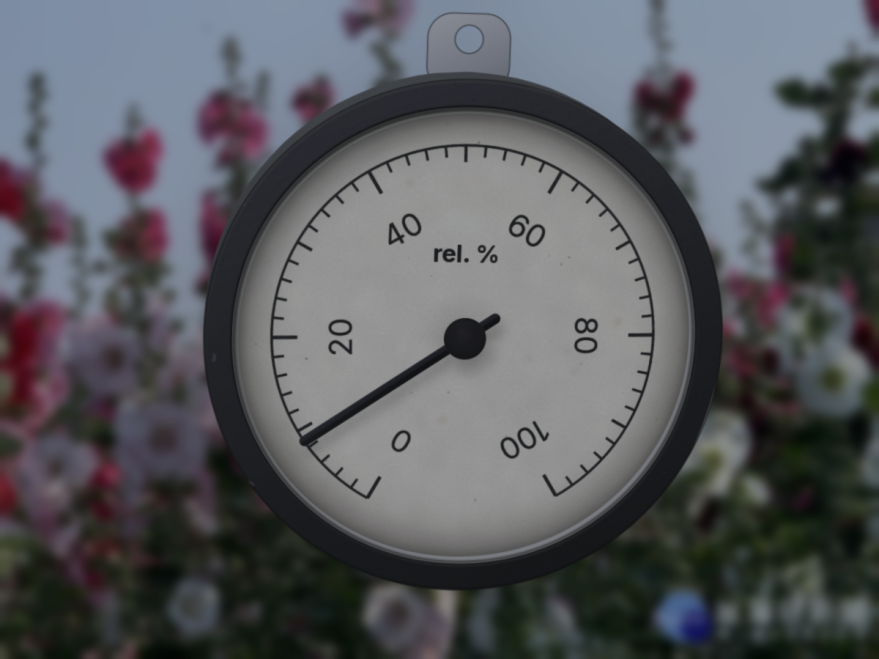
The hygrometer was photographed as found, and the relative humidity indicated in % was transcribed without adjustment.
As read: 9 %
